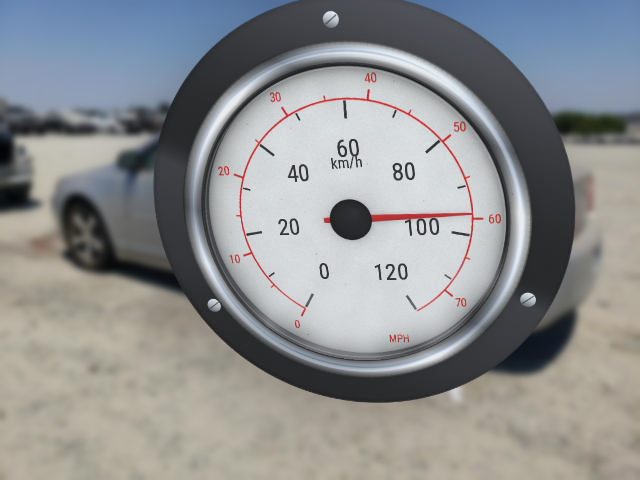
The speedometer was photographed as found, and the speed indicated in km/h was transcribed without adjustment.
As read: 95 km/h
